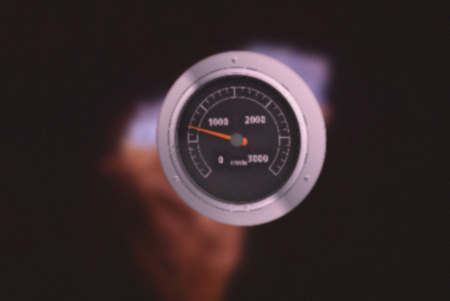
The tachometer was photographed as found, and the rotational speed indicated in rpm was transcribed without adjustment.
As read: 700 rpm
